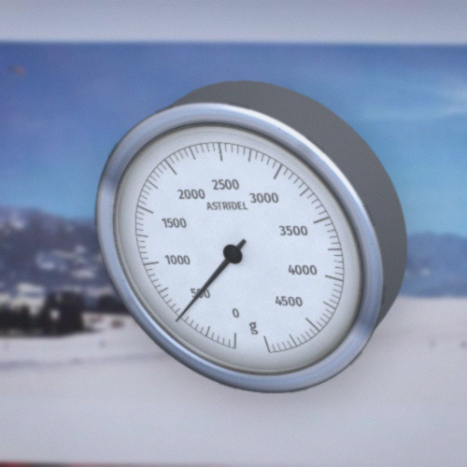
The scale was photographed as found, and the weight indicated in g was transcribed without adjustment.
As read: 500 g
